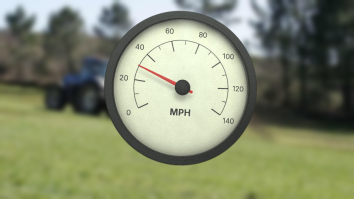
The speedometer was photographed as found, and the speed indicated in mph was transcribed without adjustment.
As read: 30 mph
